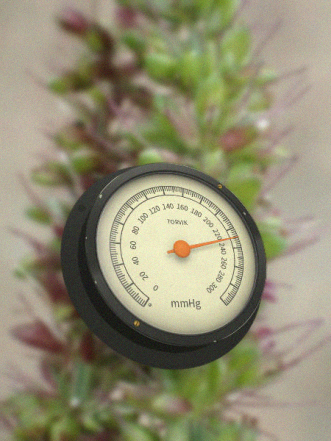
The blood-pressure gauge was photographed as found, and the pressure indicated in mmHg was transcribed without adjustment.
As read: 230 mmHg
